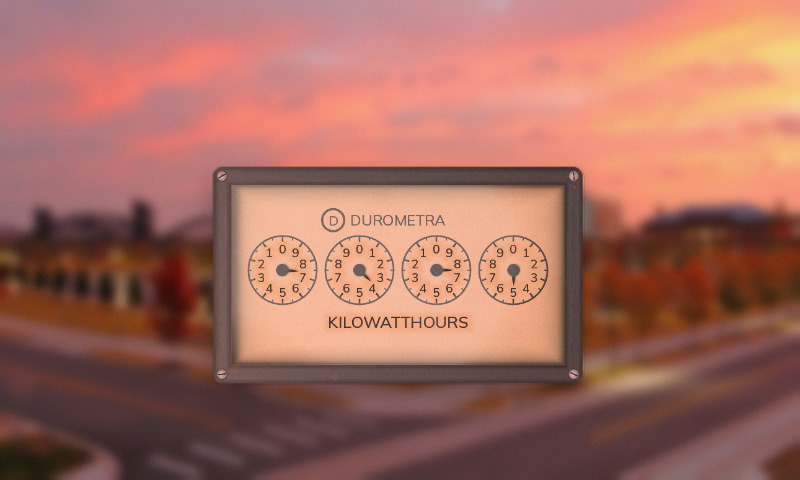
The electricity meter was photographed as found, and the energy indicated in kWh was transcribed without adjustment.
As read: 7375 kWh
